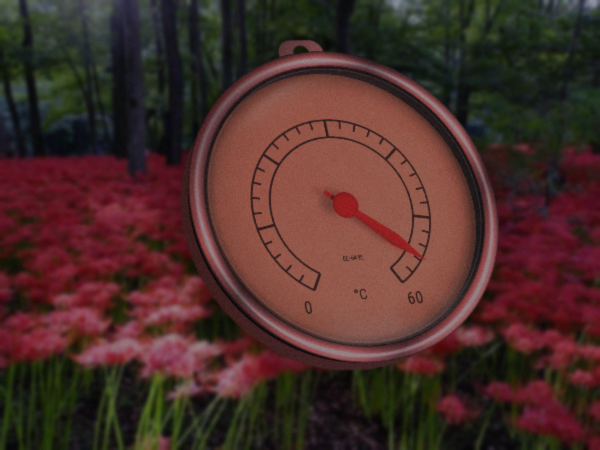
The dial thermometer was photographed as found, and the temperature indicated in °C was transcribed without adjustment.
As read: 56 °C
